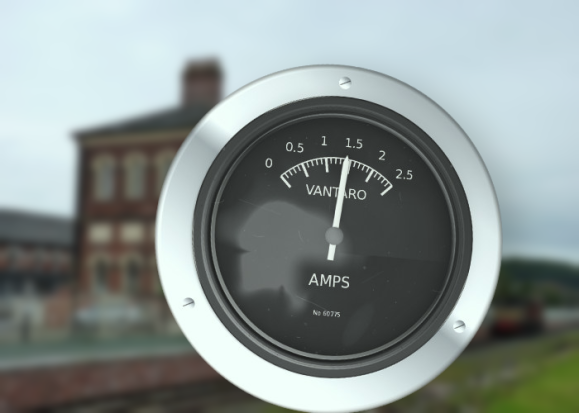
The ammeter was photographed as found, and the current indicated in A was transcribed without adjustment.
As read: 1.4 A
